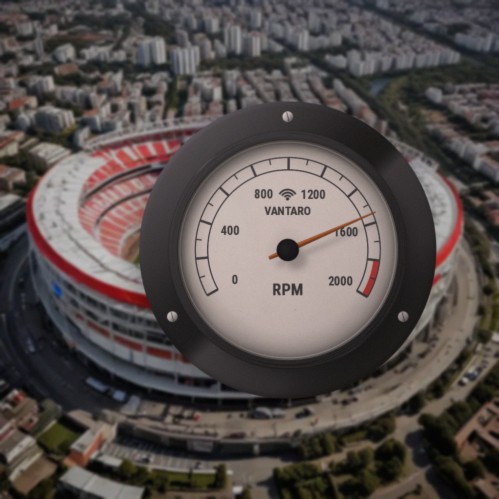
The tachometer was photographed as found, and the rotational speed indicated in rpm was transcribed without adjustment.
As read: 1550 rpm
